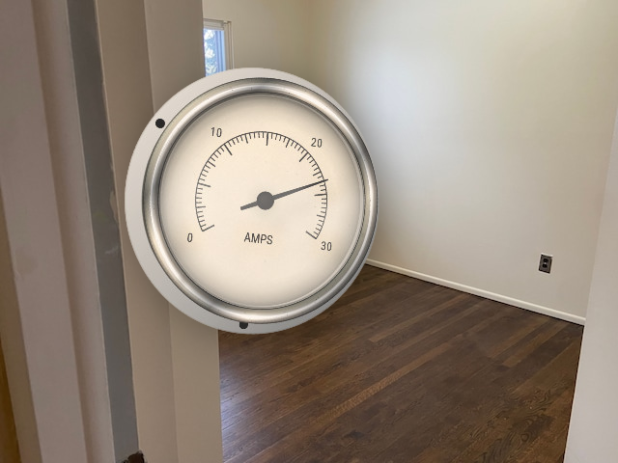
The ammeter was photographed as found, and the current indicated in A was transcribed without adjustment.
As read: 23.5 A
